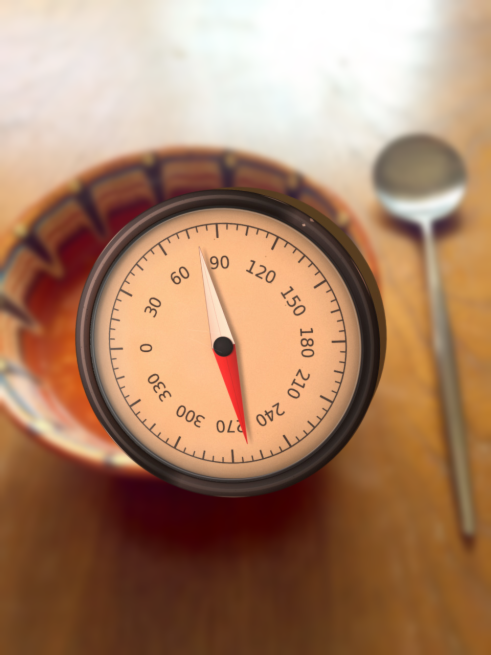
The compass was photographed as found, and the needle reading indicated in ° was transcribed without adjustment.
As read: 260 °
